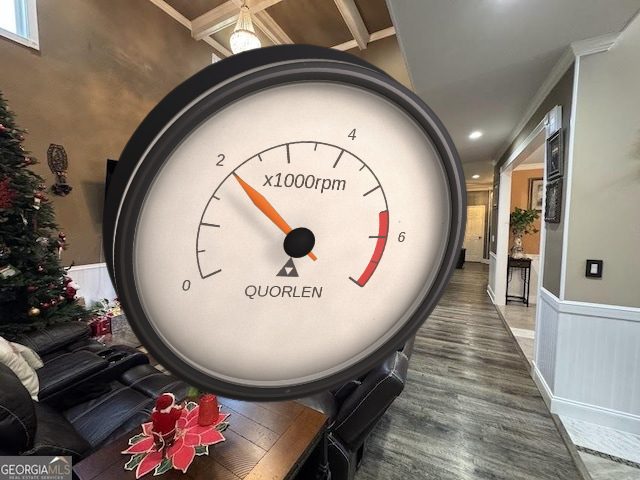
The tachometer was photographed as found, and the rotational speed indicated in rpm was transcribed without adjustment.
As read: 2000 rpm
